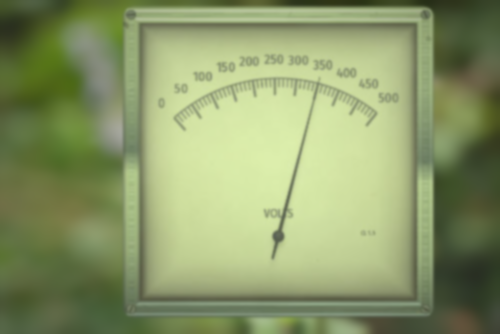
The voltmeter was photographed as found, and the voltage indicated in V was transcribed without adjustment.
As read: 350 V
